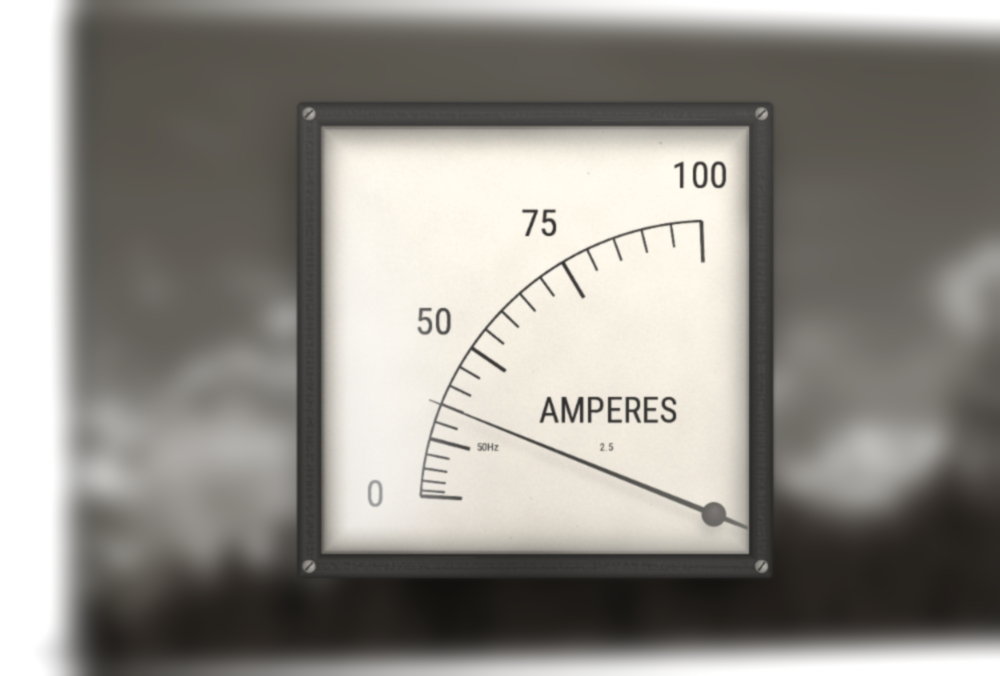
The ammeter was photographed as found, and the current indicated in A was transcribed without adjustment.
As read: 35 A
